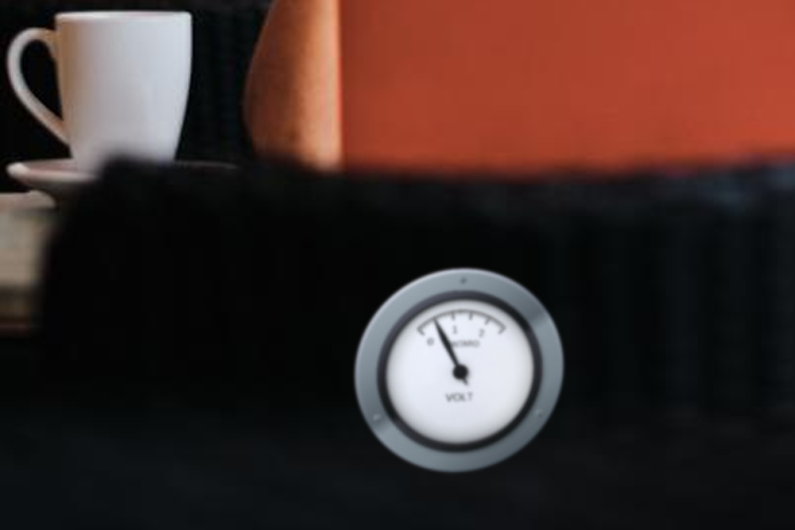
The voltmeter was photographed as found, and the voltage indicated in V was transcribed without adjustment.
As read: 0.5 V
